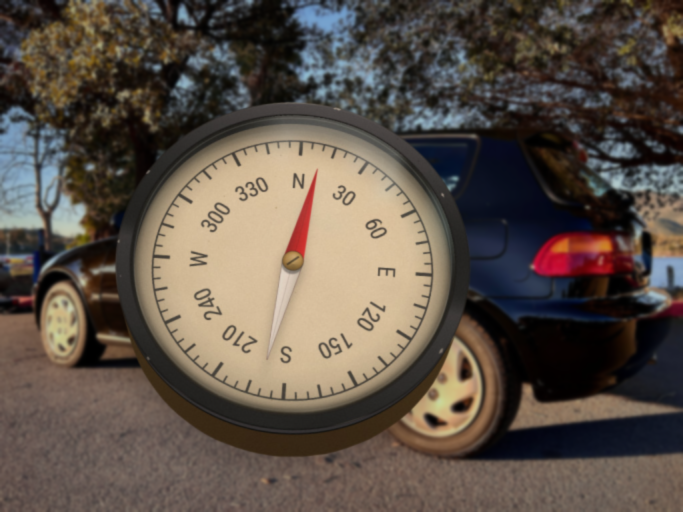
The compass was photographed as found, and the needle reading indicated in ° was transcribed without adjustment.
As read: 10 °
